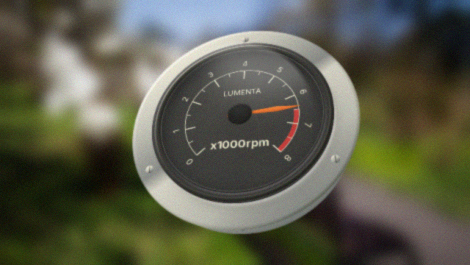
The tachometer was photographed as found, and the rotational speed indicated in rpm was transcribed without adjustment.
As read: 6500 rpm
